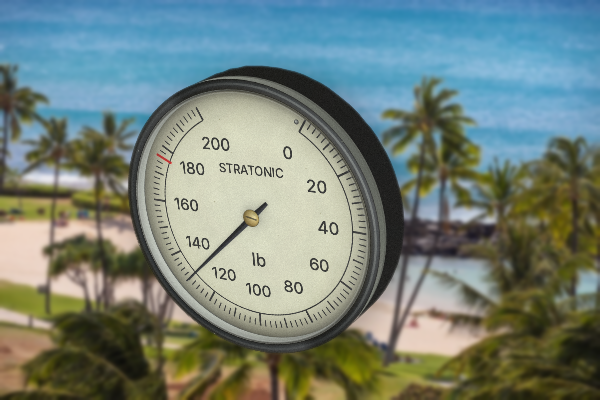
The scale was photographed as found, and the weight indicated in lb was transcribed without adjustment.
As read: 130 lb
